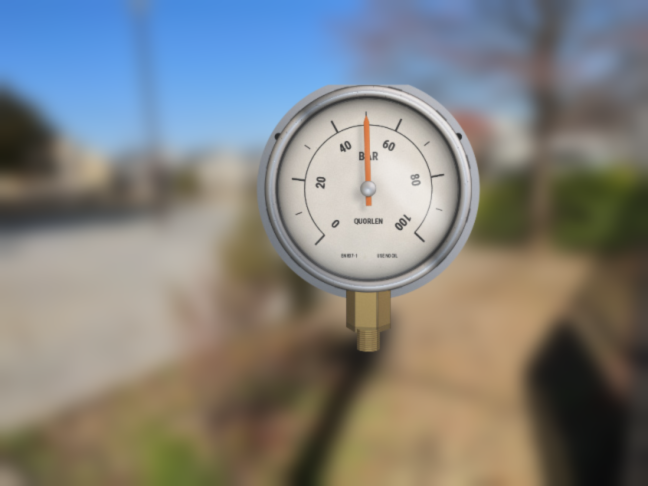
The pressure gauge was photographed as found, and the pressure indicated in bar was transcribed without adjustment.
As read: 50 bar
